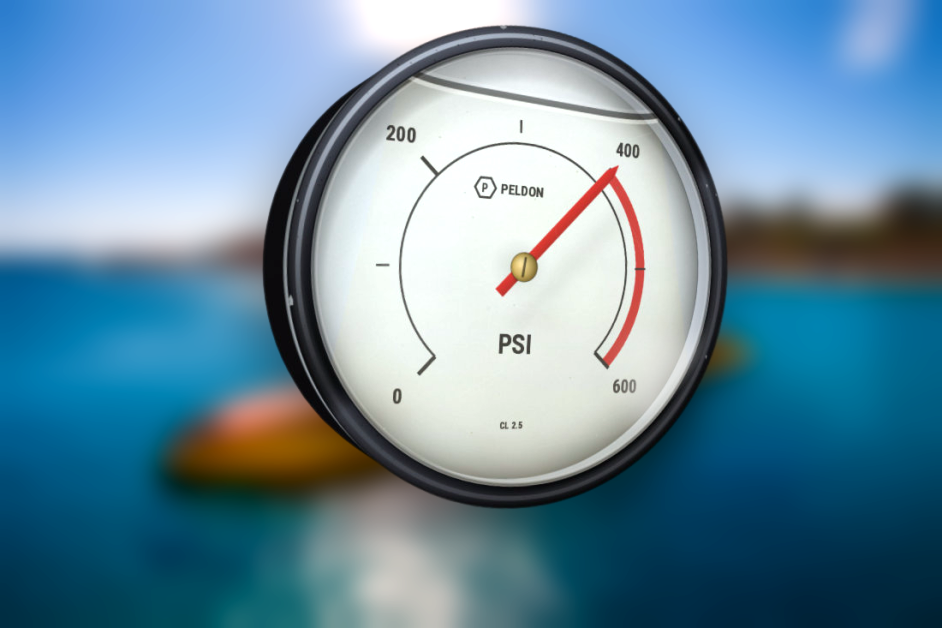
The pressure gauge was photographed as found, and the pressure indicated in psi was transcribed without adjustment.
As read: 400 psi
